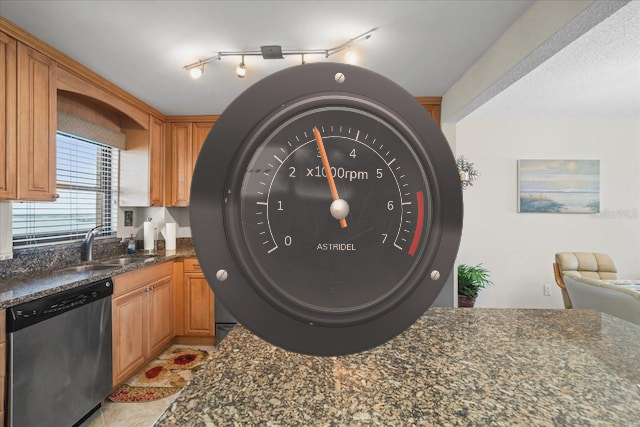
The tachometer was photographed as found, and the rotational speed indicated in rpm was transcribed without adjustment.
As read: 3000 rpm
